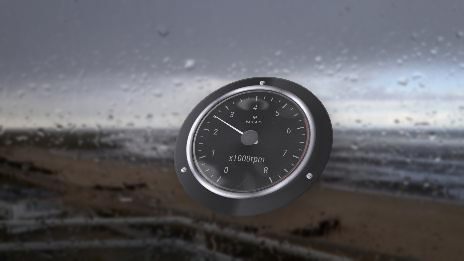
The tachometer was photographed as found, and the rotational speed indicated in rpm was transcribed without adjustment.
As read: 2500 rpm
